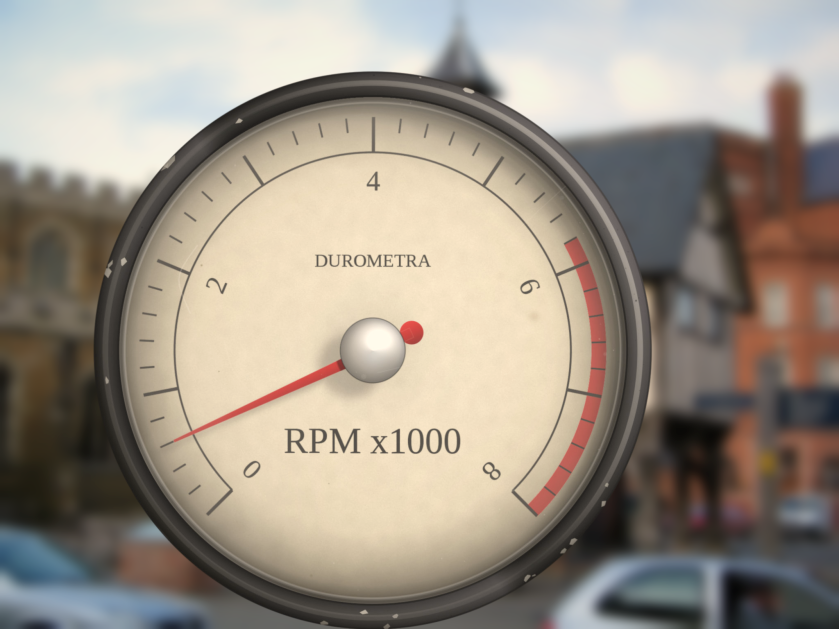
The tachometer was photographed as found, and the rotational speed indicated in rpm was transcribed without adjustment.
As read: 600 rpm
